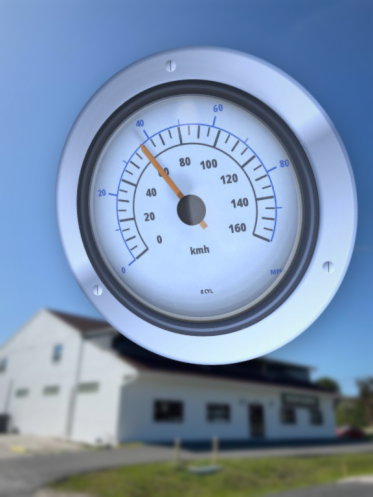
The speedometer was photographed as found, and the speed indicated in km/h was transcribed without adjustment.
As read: 60 km/h
